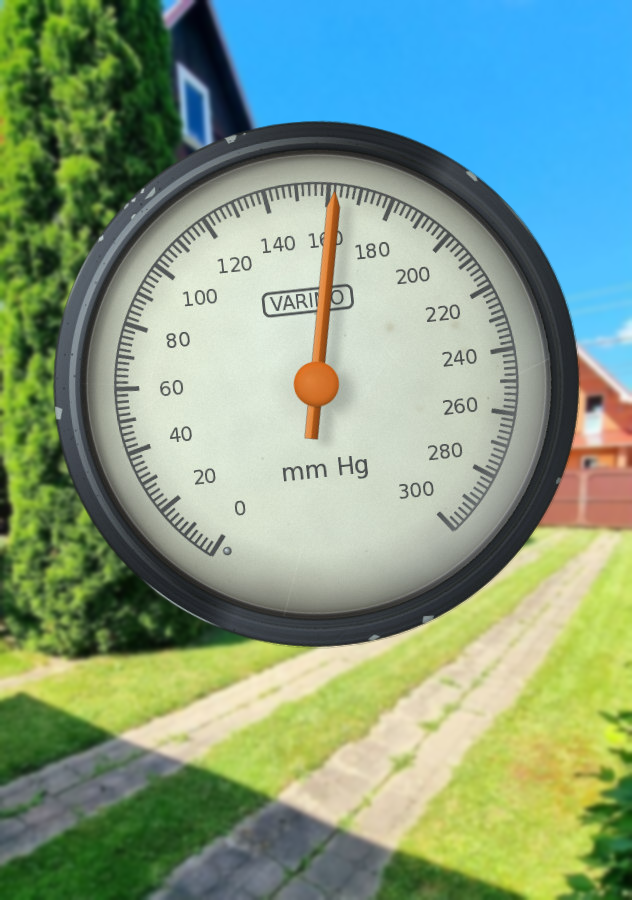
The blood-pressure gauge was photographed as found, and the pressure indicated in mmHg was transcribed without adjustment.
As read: 162 mmHg
